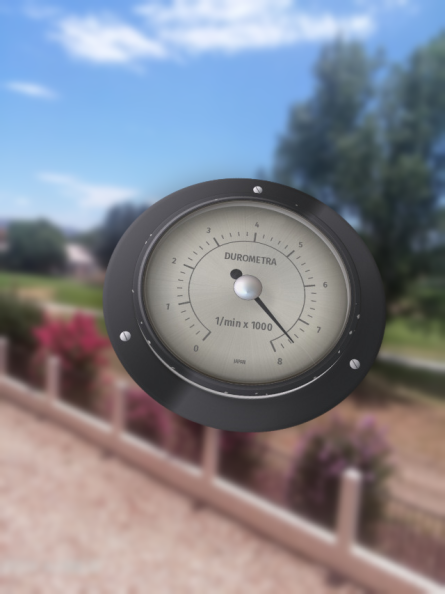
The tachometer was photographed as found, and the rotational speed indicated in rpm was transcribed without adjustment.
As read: 7600 rpm
